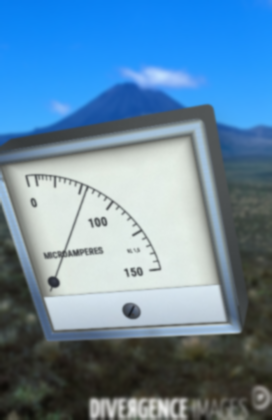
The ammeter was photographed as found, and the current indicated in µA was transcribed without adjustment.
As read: 80 µA
